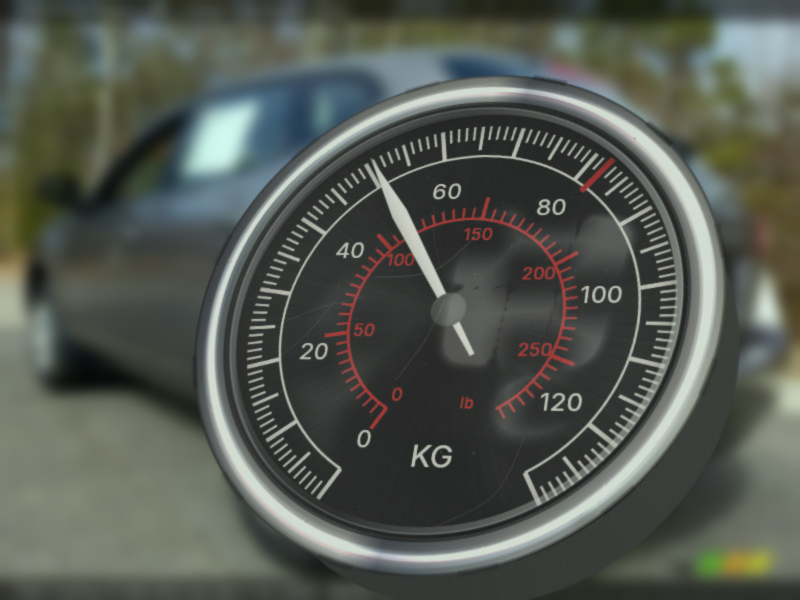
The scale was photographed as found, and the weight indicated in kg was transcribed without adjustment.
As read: 51 kg
